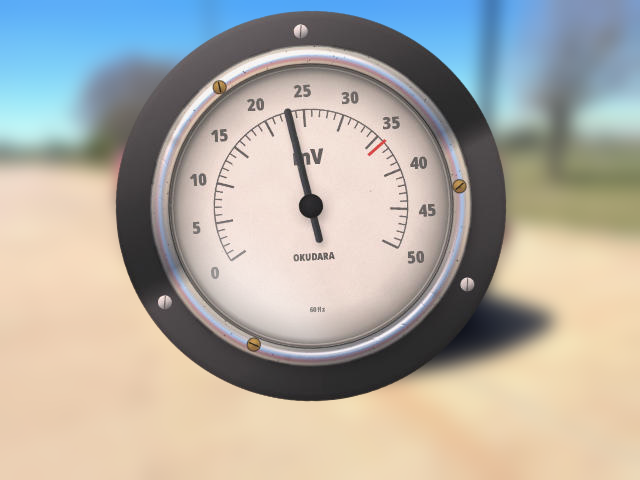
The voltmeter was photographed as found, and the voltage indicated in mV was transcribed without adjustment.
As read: 23 mV
